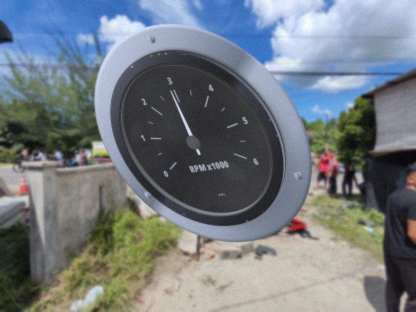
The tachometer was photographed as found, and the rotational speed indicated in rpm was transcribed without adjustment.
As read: 3000 rpm
